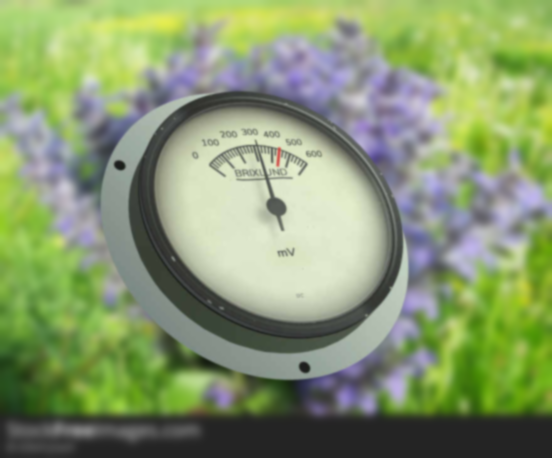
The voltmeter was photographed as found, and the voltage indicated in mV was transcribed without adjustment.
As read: 300 mV
